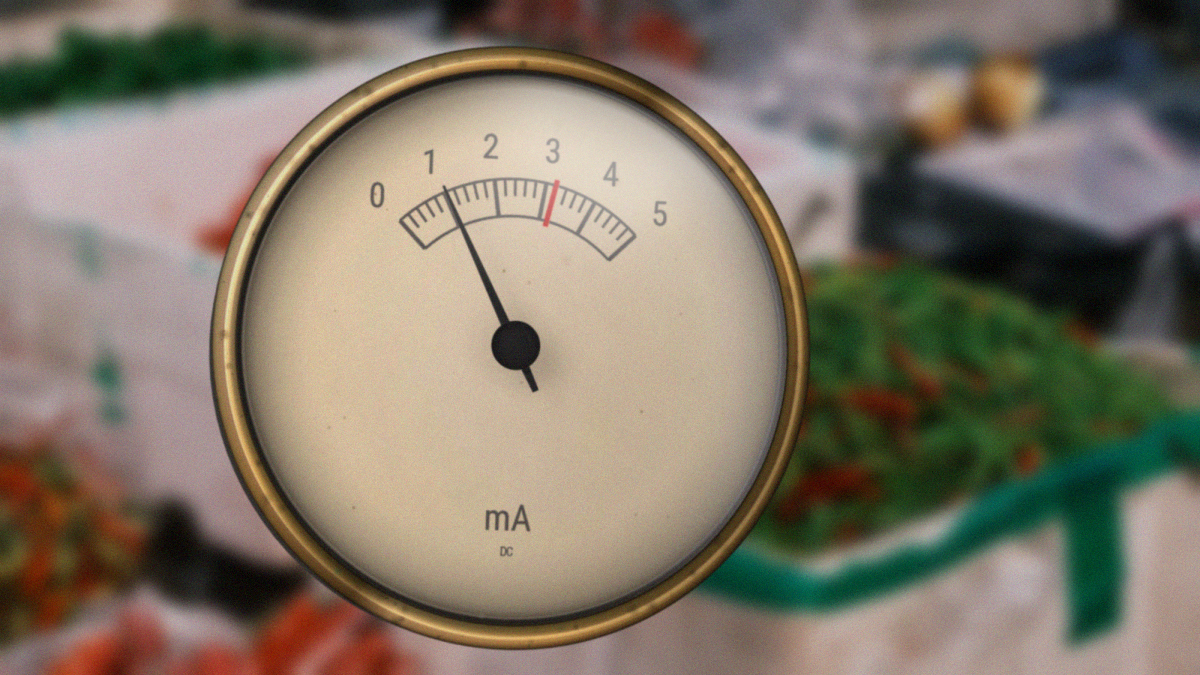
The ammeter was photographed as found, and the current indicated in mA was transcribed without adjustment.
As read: 1 mA
